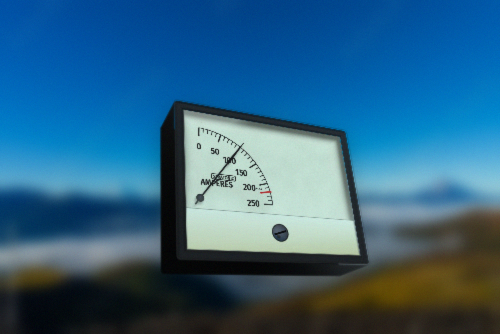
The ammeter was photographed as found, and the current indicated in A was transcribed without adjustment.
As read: 100 A
